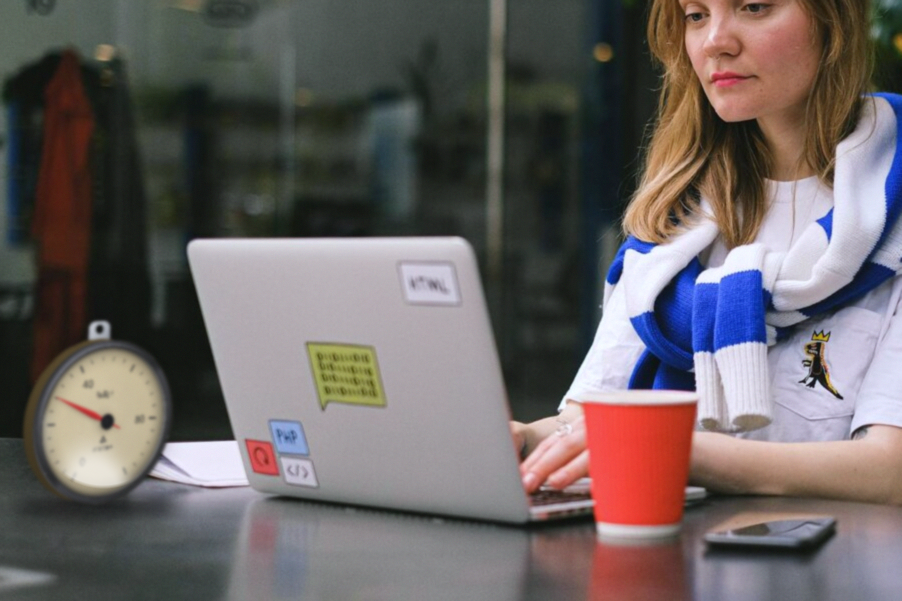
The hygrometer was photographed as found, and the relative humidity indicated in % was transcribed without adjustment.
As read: 28 %
